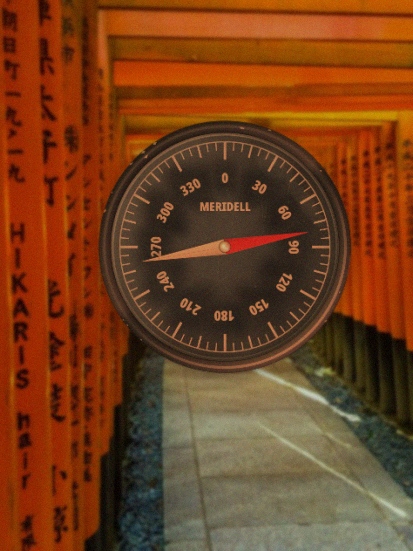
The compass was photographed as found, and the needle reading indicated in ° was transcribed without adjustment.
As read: 80 °
